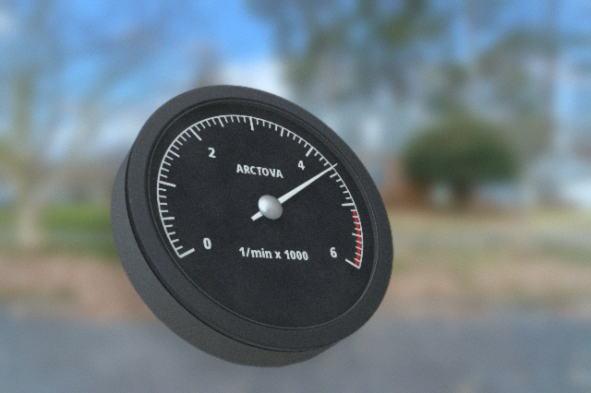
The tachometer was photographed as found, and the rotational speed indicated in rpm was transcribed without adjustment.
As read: 4400 rpm
